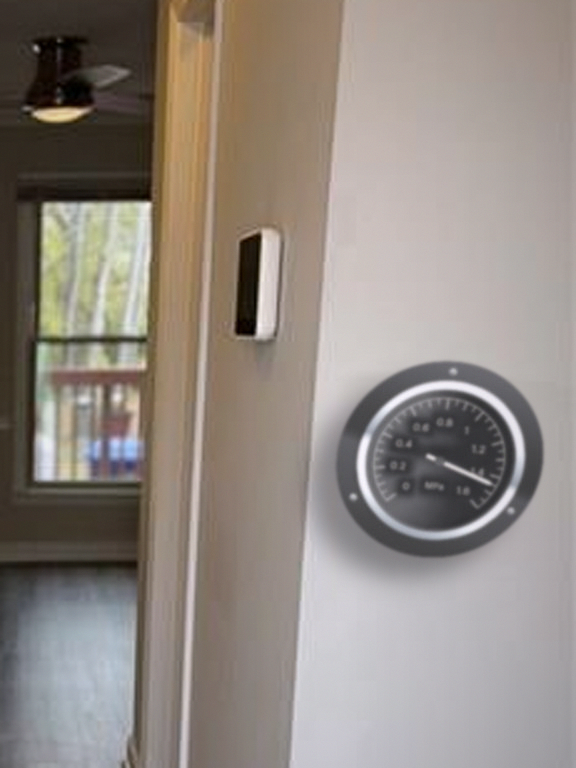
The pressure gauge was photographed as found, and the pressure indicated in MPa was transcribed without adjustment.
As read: 1.45 MPa
